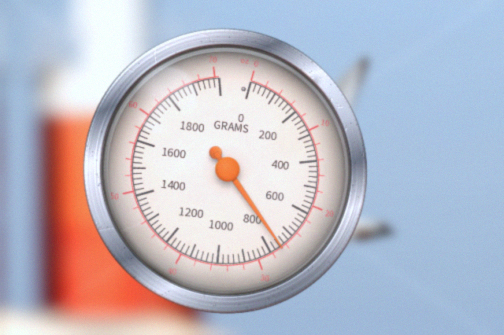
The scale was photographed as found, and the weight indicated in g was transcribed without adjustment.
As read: 760 g
